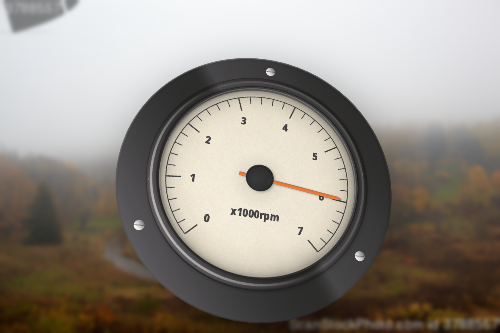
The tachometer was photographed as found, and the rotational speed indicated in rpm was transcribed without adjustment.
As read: 6000 rpm
